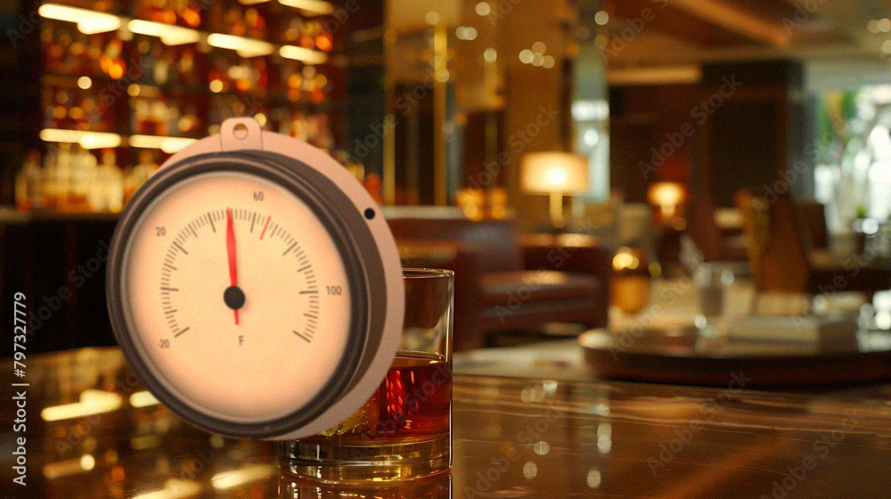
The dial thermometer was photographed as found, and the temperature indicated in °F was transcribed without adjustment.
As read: 50 °F
